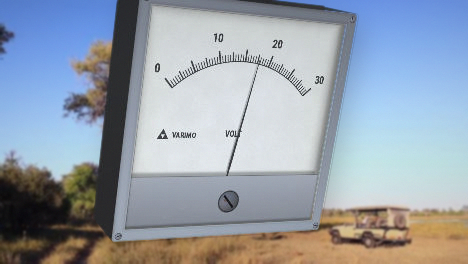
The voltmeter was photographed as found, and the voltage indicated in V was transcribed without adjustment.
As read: 17.5 V
